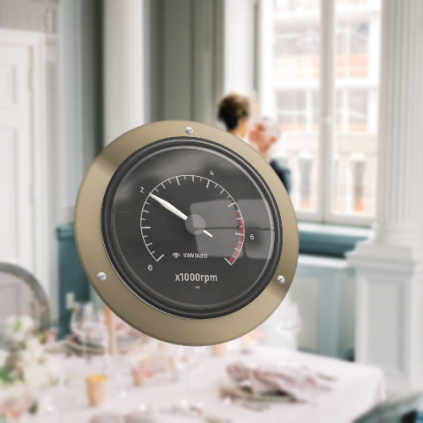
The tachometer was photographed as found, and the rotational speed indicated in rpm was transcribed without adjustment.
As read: 2000 rpm
